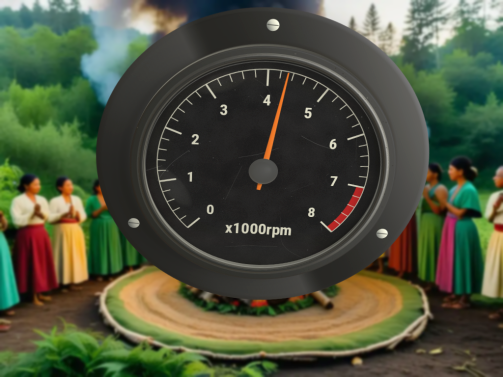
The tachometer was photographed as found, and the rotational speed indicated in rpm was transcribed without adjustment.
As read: 4300 rpm
